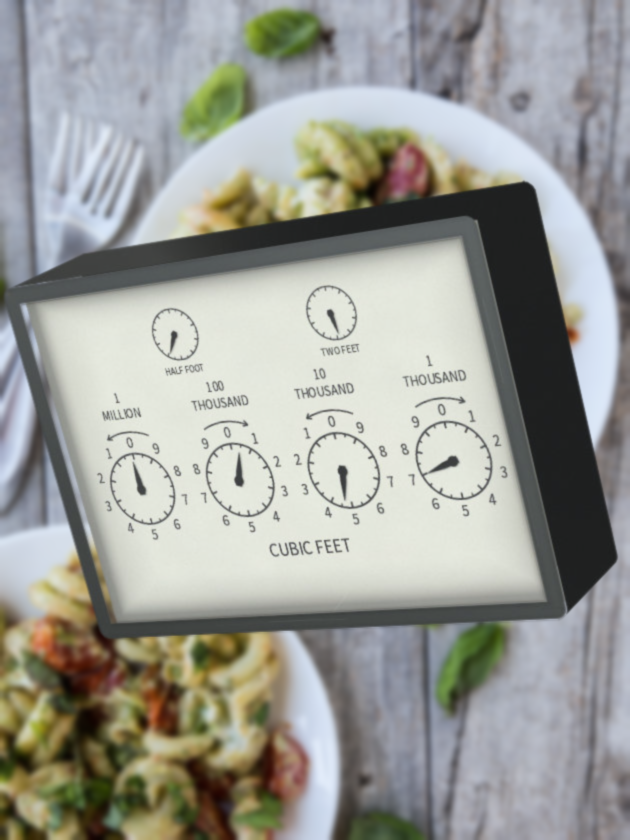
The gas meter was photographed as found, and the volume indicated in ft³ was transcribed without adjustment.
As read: 4700 ft³
